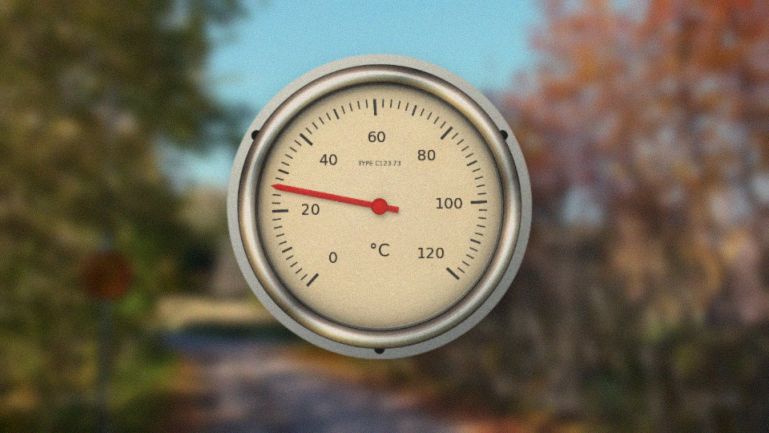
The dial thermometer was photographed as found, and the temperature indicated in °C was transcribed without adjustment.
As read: 26 °C
